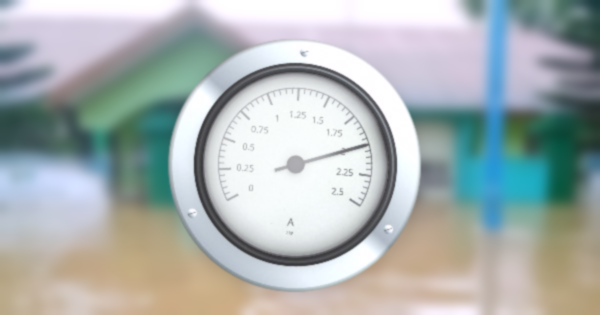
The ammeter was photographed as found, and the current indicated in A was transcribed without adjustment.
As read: 2 A
